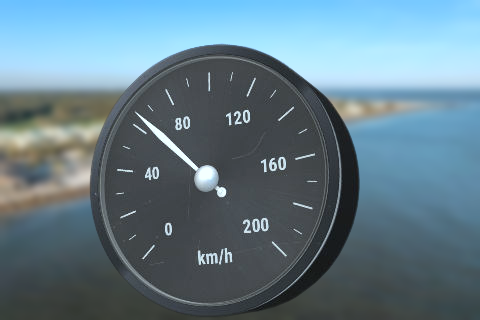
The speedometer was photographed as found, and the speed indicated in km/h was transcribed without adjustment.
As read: 65 km/h
